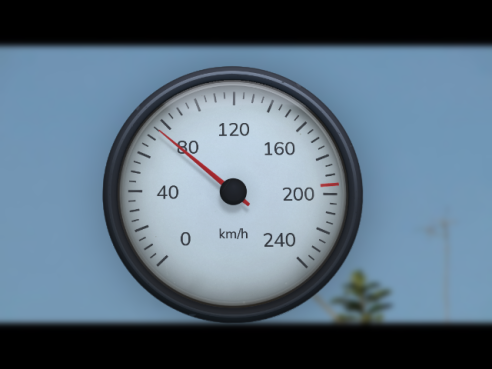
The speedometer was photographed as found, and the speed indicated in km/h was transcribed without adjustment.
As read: 75 km/h
